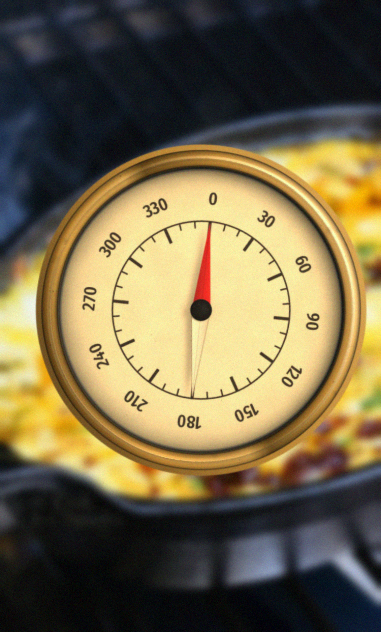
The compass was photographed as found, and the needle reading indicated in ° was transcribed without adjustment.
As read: 0 °
